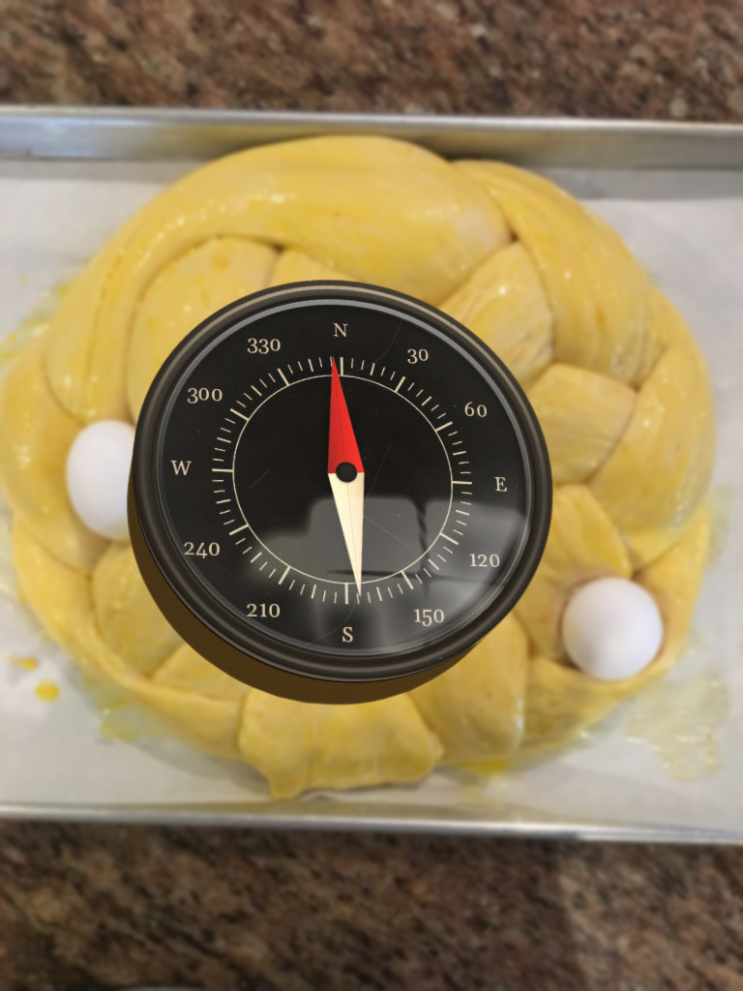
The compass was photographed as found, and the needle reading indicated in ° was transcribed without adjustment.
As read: 355 °
